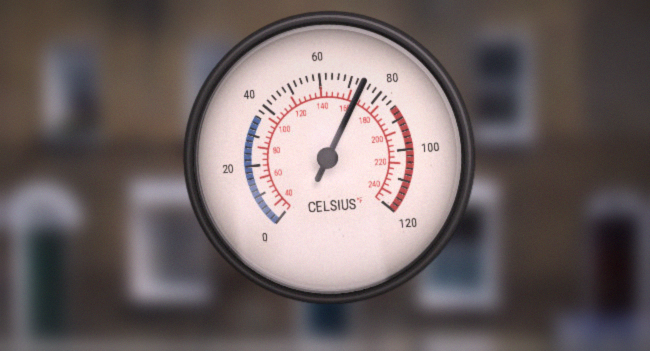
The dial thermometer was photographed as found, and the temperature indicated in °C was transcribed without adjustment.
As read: 74 °C
